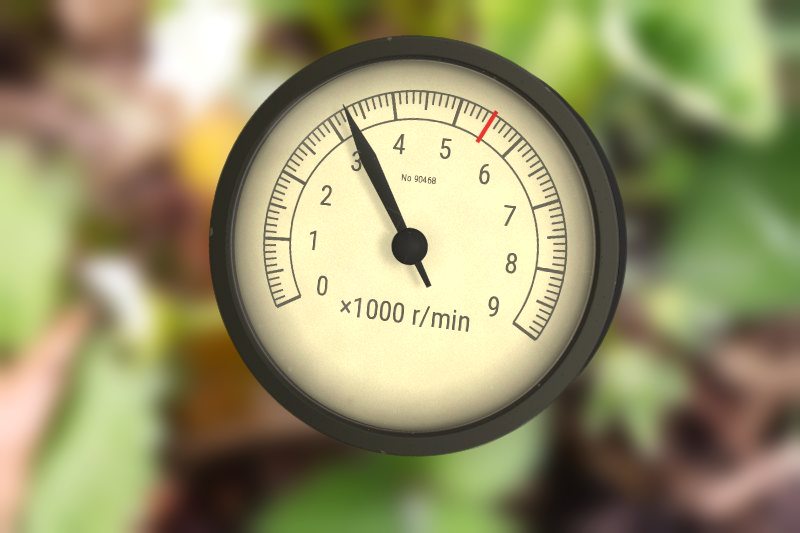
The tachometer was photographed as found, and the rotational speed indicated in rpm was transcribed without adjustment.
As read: 3300 rpm
